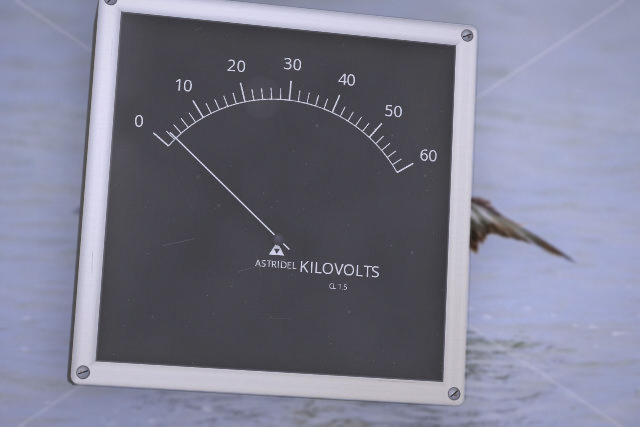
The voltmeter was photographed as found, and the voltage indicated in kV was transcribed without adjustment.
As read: 2 kV
